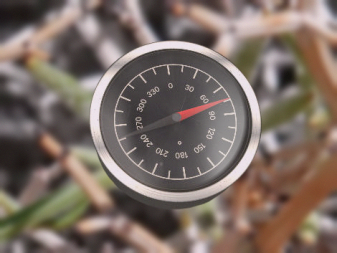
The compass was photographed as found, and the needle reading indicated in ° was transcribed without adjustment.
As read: 75 °
